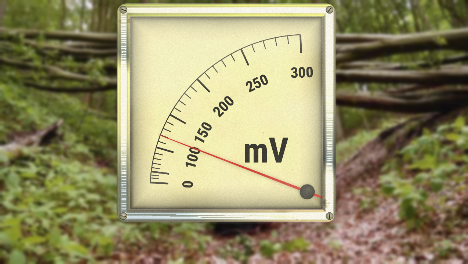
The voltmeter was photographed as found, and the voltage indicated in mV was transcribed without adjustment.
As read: 120 mV
